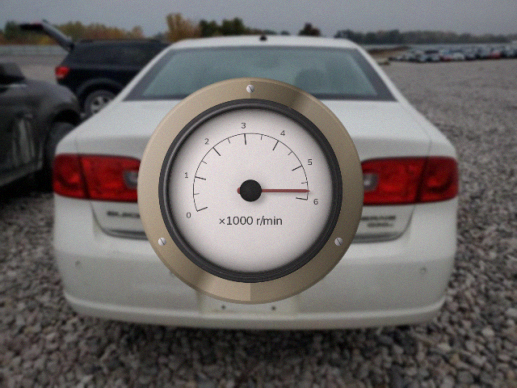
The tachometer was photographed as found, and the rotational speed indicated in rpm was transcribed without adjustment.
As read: 5750 rpm
